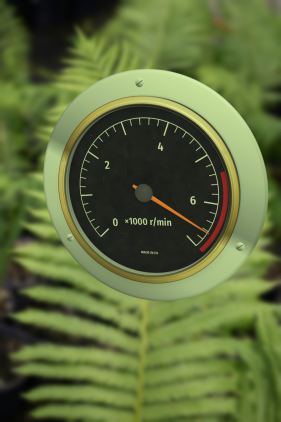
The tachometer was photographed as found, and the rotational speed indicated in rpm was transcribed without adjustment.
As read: 6600 rpm
